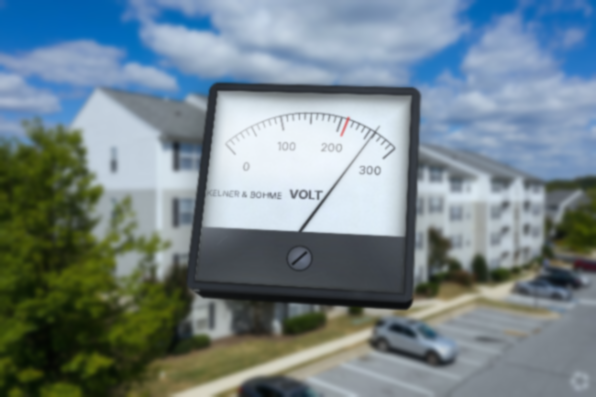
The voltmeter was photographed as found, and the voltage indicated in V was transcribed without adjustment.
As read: 260 V
